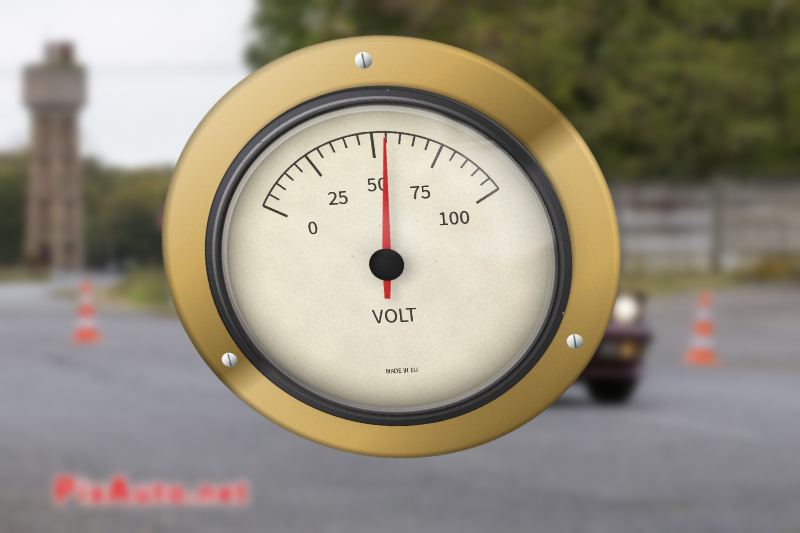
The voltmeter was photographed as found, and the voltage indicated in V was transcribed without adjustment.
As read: 55 V
